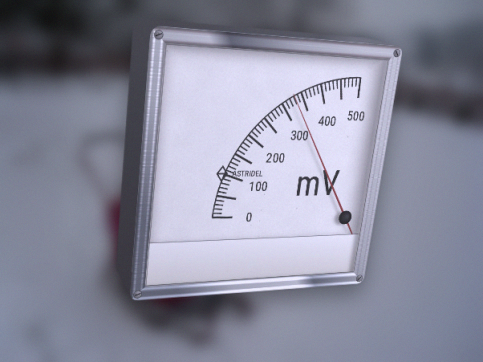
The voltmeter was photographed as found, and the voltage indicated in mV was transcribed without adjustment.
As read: 330 mV
